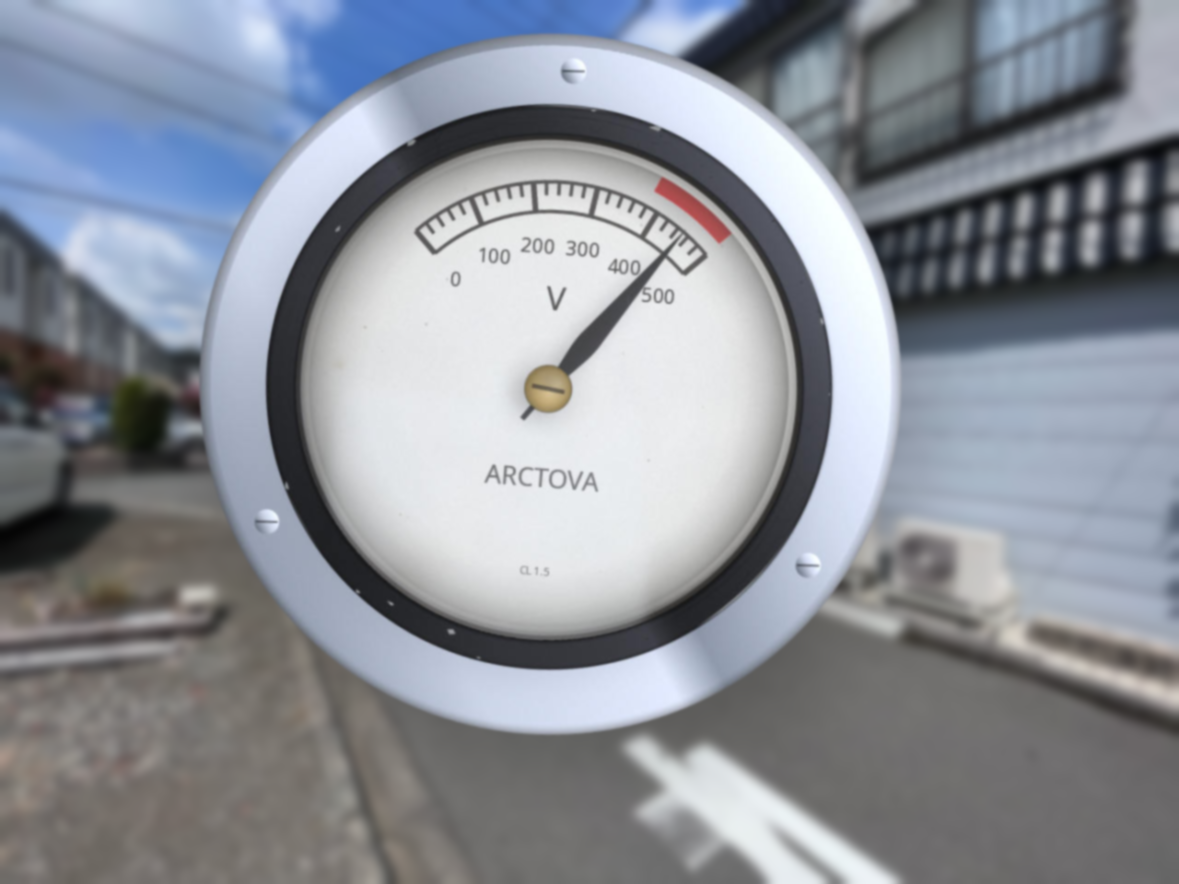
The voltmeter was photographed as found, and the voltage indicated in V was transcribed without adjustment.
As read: 450 V
